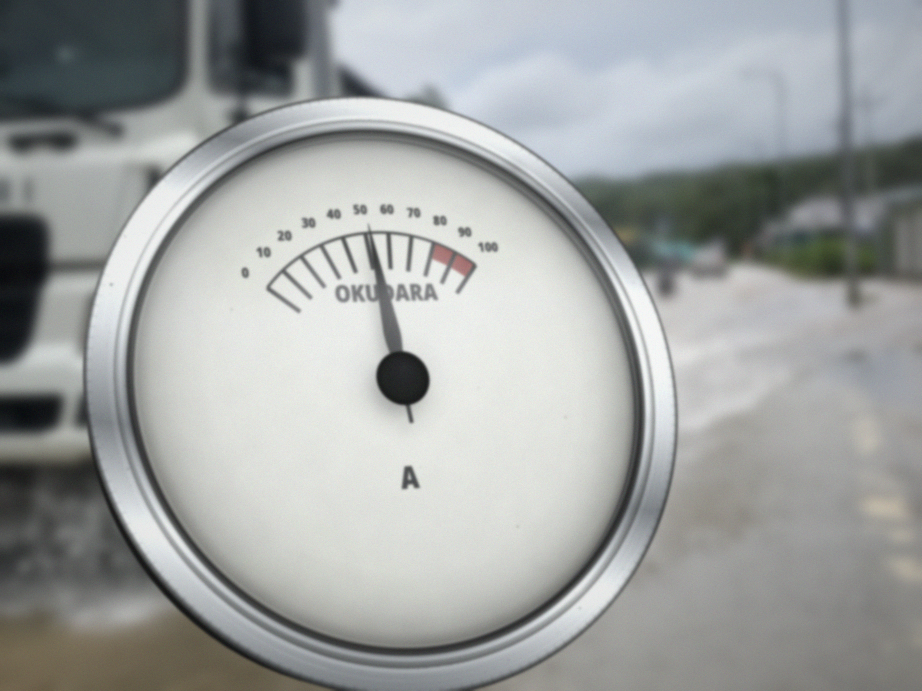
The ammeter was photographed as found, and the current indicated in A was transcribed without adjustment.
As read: 50 A
